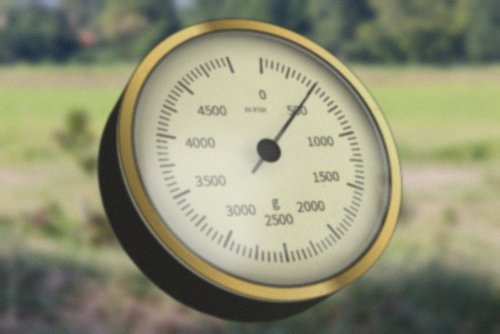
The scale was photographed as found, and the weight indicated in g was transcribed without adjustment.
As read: 500 g
